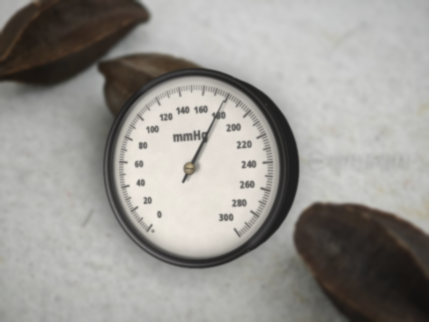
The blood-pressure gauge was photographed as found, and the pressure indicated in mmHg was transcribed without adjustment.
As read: 180 mmHg
